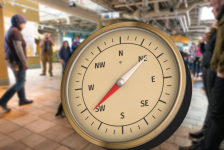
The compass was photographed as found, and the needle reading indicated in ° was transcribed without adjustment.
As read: 230 °
